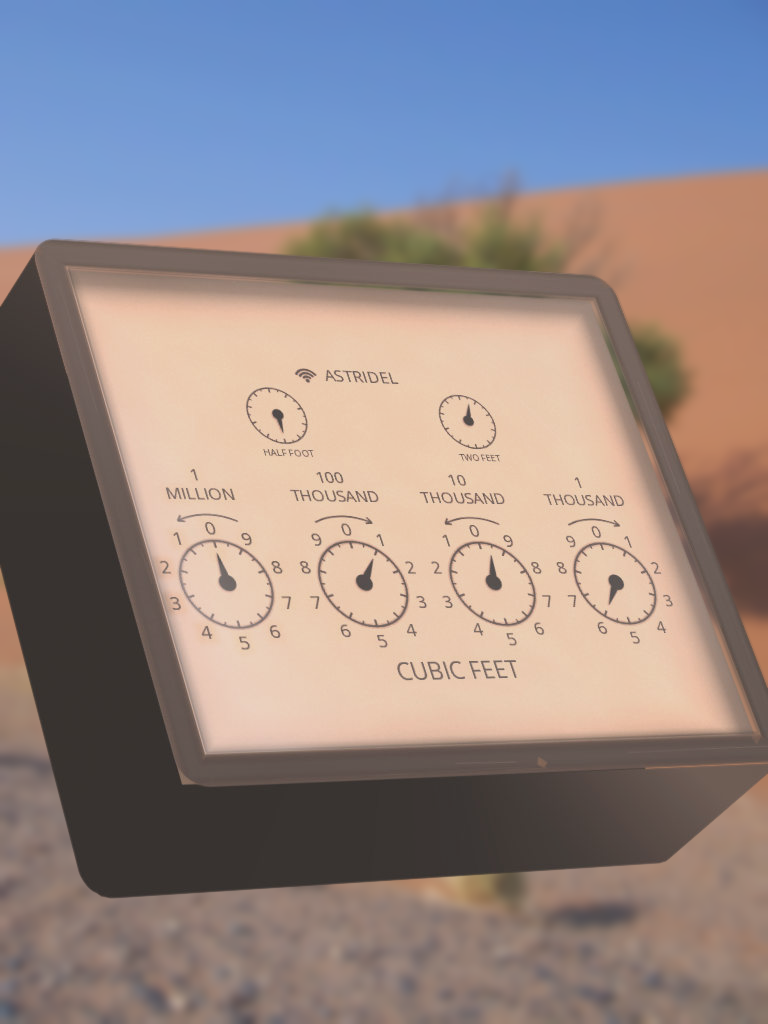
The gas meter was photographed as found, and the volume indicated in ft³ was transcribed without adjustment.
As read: 9600 ft³
